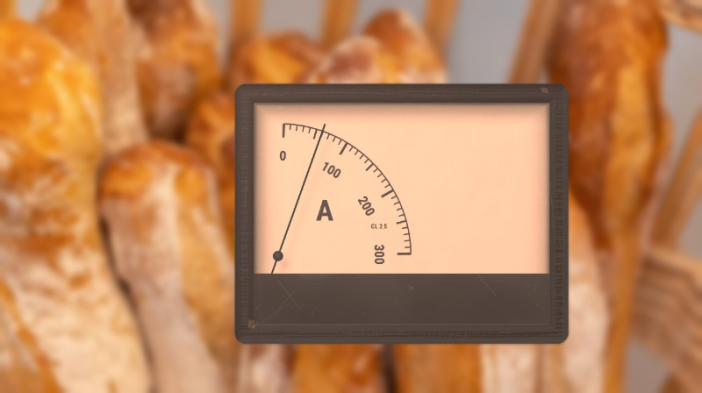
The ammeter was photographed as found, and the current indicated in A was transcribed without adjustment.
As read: 60 A
